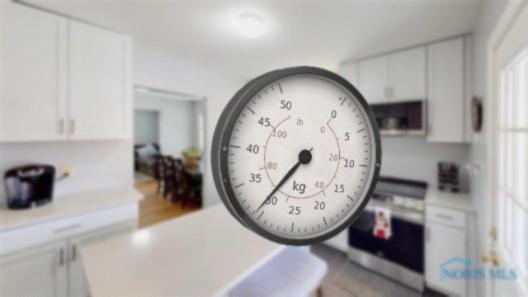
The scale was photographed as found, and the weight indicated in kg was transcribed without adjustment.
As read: 31 kg
